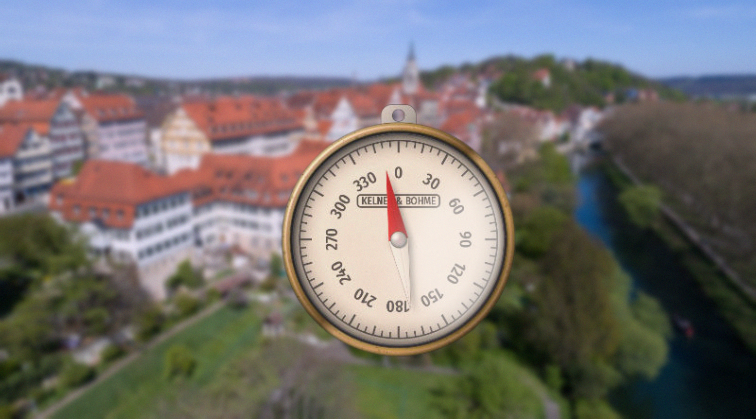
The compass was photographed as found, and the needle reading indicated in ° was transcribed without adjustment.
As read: 350 °
